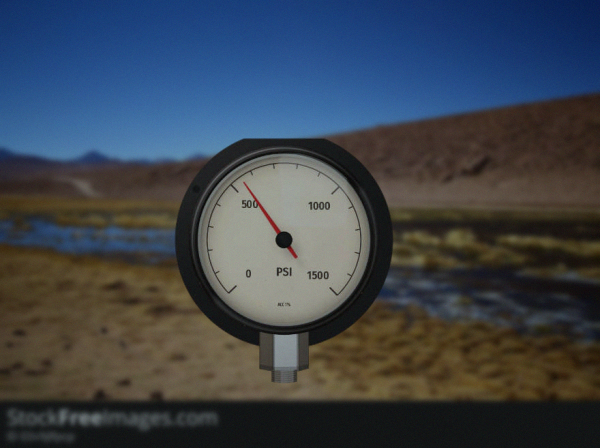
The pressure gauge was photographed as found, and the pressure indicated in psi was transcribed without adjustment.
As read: 550 psi
